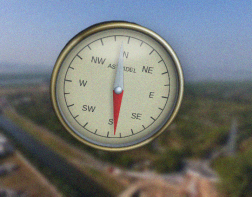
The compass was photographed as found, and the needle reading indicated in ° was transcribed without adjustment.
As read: 172.5 °
